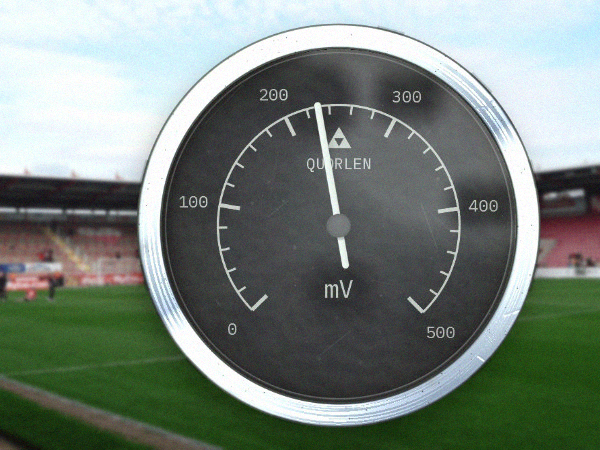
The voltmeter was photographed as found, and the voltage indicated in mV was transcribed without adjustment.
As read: 230 mV
